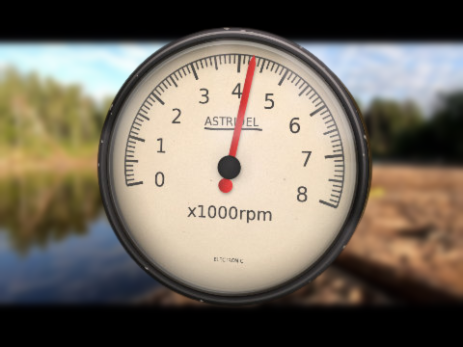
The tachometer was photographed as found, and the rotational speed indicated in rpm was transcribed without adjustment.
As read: 4300 rpm
